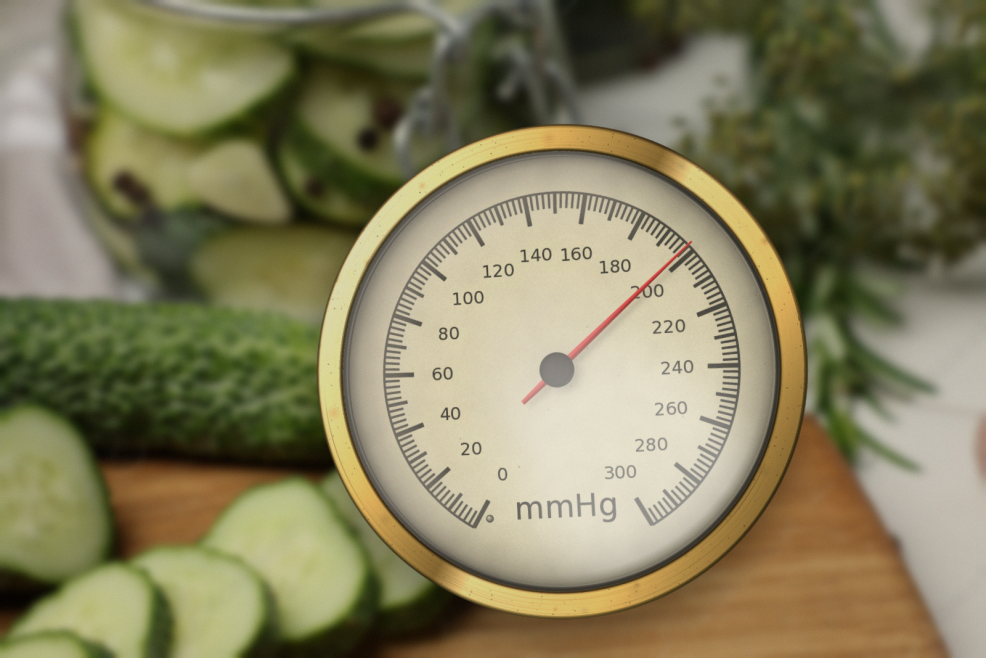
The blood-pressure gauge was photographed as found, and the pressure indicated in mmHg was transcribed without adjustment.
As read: 198 mmHg
